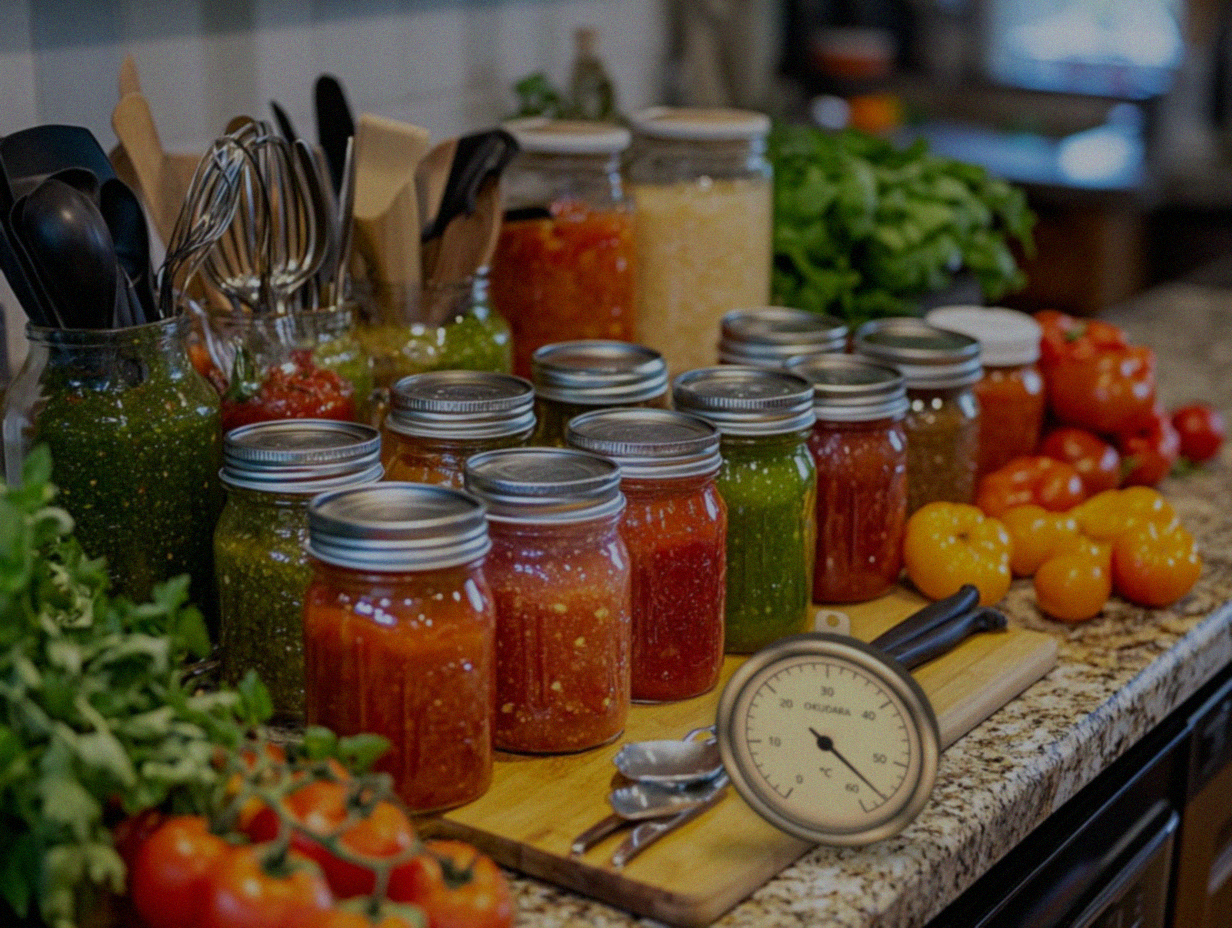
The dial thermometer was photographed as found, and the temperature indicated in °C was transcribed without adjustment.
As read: 56 °C
